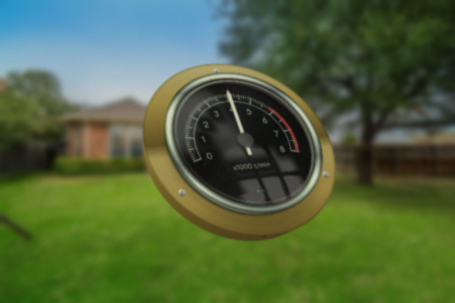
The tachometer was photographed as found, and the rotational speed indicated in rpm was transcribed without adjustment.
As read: 4000 rpm
